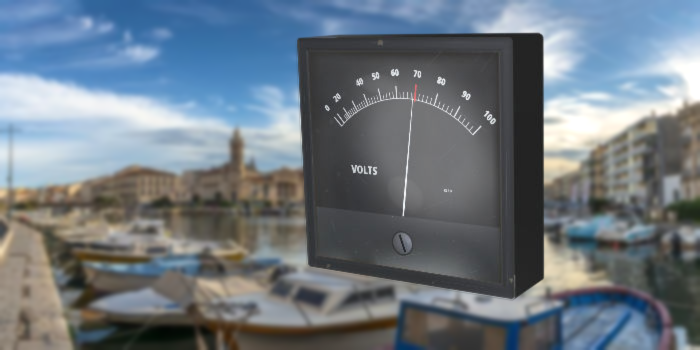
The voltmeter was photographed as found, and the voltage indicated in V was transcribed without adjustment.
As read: 70 V
